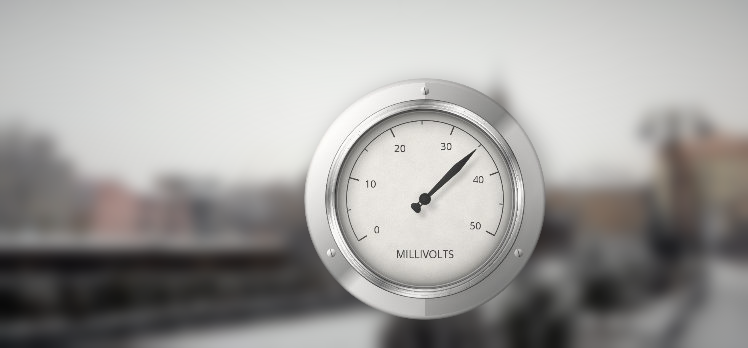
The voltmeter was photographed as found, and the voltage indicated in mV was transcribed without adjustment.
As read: 35 mV
